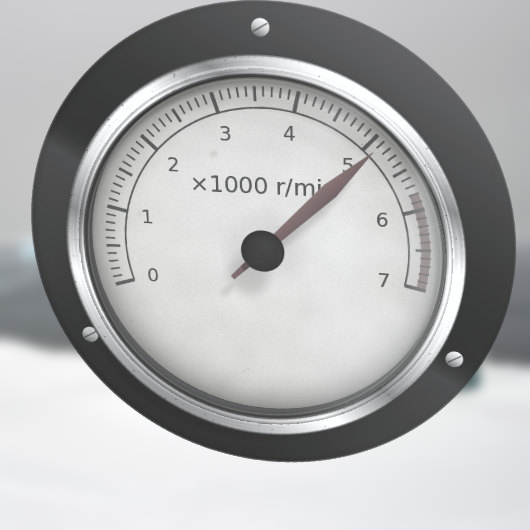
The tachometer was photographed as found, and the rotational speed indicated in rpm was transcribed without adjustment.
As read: 5100 rpm
